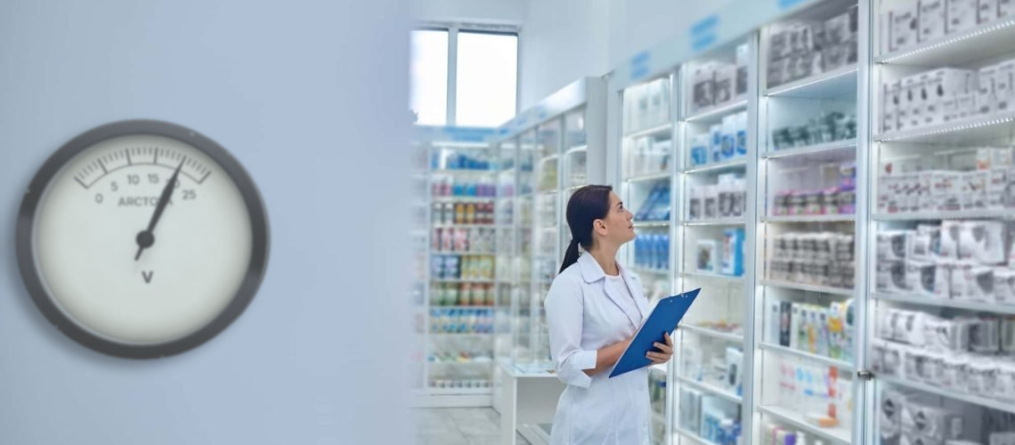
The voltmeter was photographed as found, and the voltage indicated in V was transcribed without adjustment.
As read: 20 V
